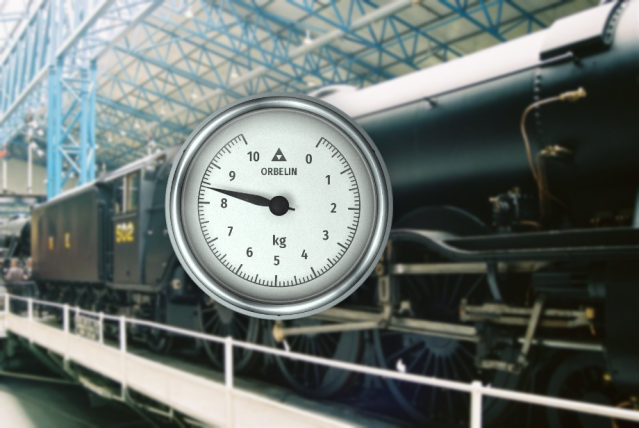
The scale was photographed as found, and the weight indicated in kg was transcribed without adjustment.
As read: 8.4 kg
